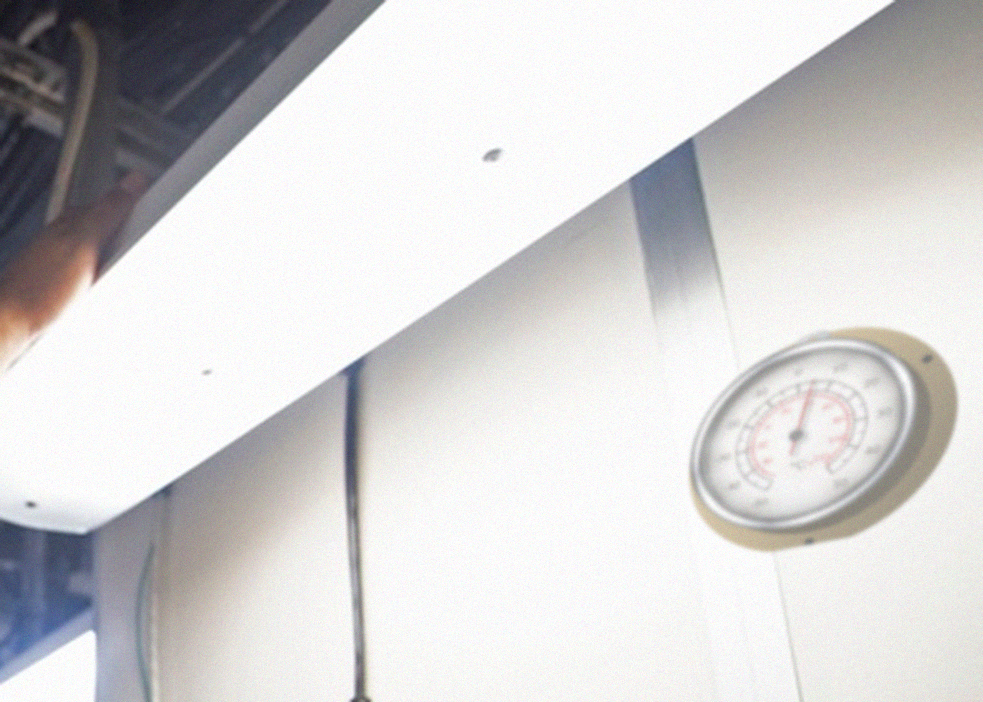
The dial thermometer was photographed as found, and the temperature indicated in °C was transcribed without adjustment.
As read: 5 °C
